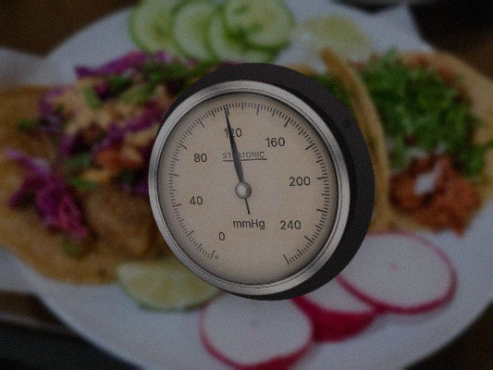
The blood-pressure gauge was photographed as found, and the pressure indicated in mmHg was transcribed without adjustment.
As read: 120 mmHg
